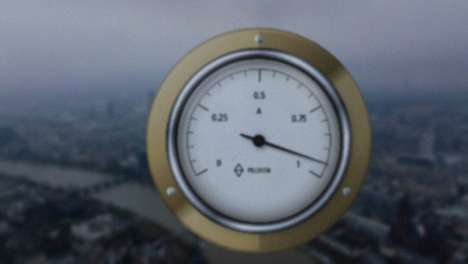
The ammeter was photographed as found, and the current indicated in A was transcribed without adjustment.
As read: 0.95 A
